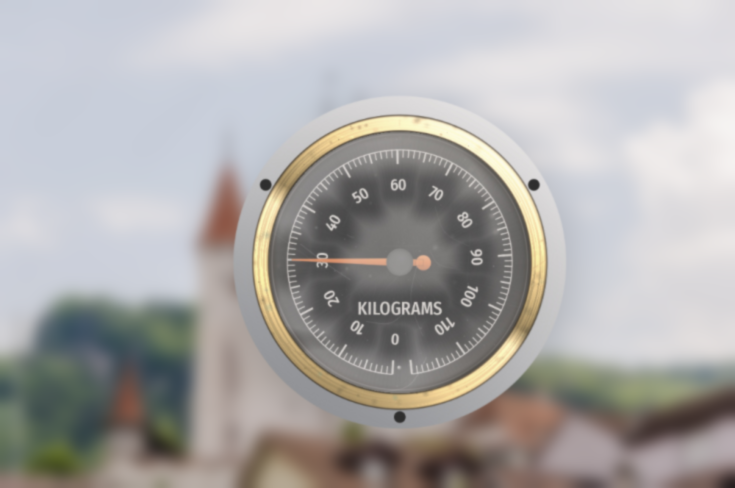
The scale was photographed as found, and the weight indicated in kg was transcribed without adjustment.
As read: 30 kg
